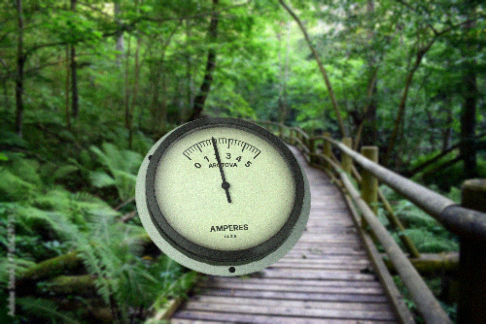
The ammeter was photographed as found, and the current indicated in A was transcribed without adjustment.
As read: 2 A
